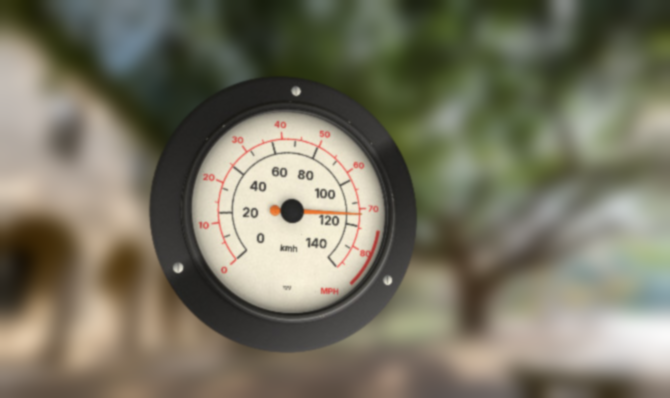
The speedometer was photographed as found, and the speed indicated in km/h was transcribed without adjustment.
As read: 115 km/h
